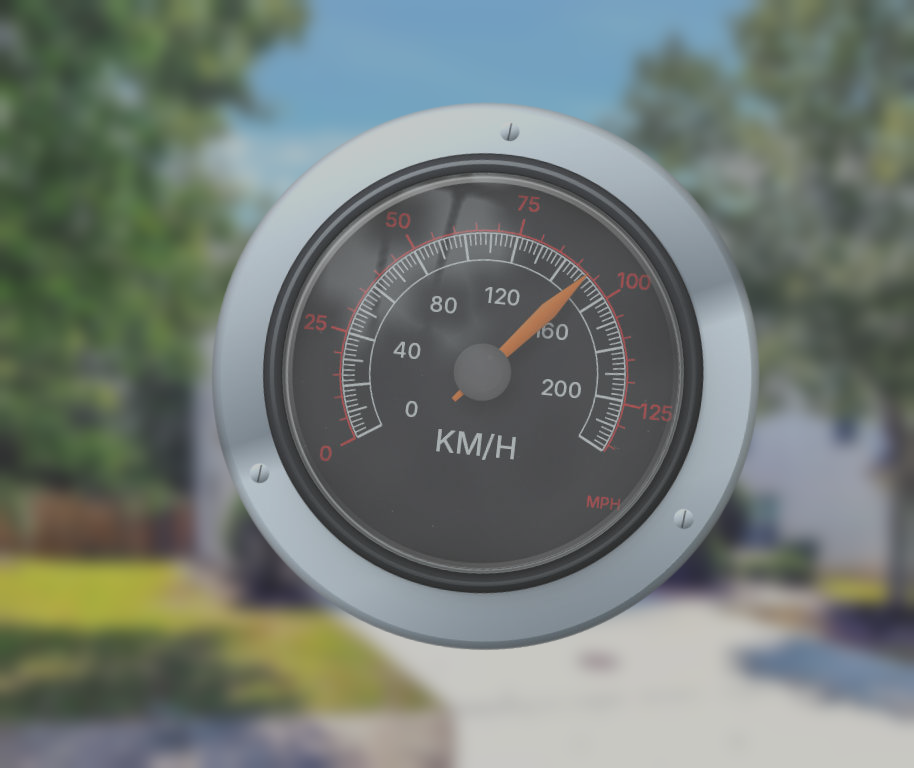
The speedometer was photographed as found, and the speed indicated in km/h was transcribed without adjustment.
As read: 150 km/h
